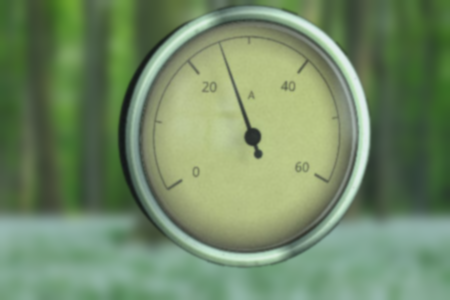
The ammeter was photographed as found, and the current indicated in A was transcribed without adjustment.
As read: 25 A
